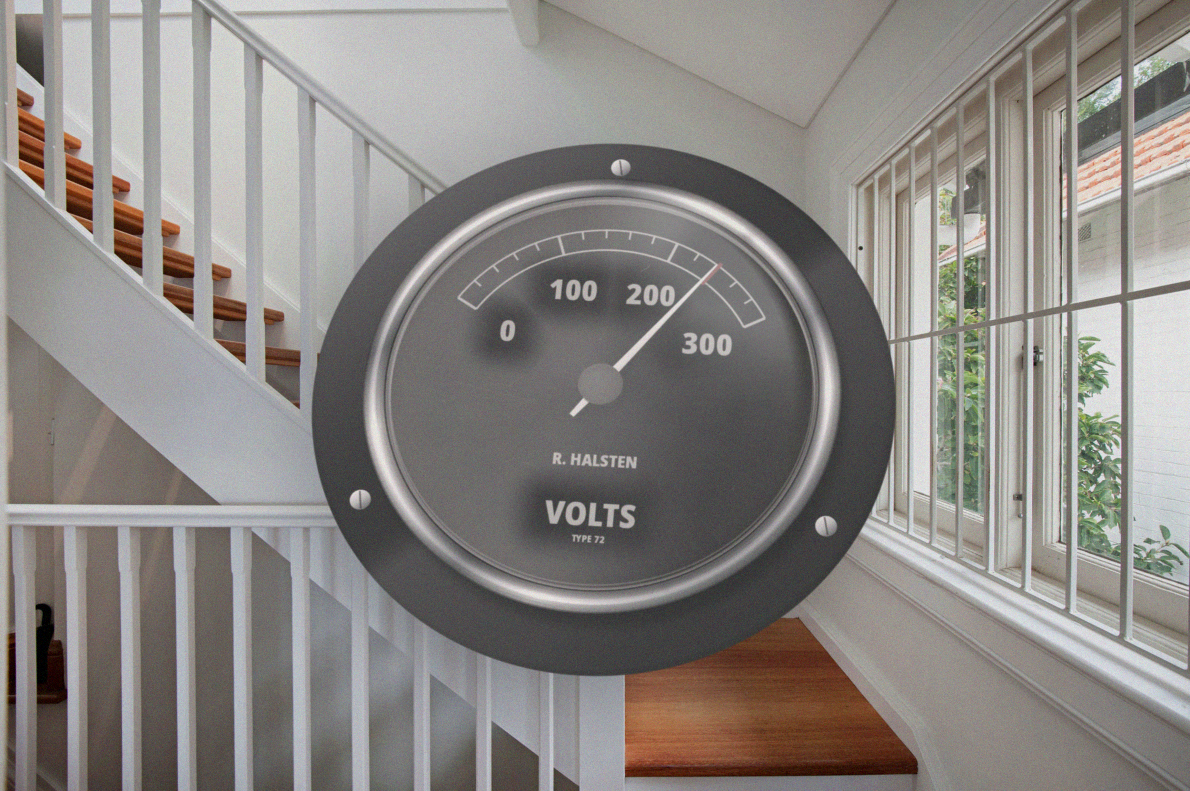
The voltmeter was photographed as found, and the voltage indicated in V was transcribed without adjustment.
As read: 240 V
